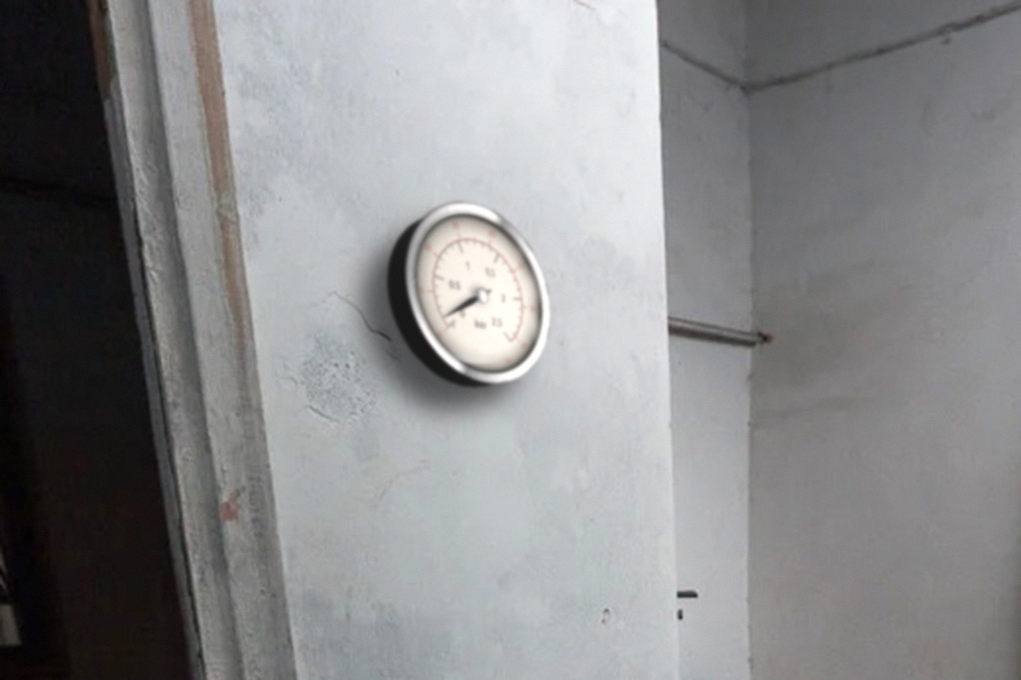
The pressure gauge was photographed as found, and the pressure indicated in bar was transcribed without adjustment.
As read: 0.1 bar
